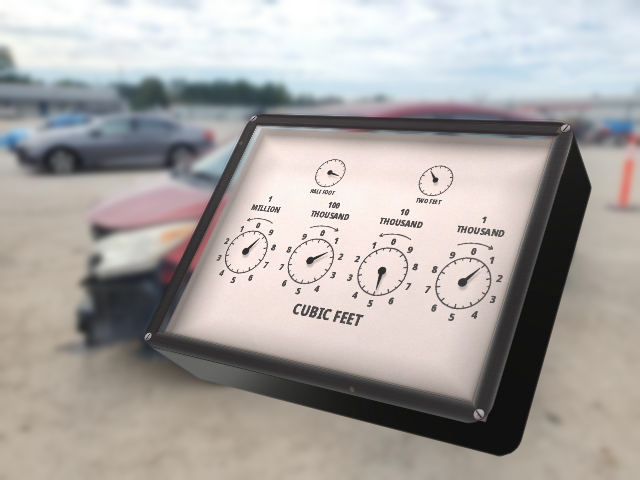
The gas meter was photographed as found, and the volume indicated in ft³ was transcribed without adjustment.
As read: 915100 ft³
